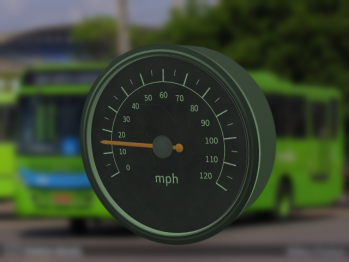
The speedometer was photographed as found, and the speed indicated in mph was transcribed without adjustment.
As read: 15 mph
